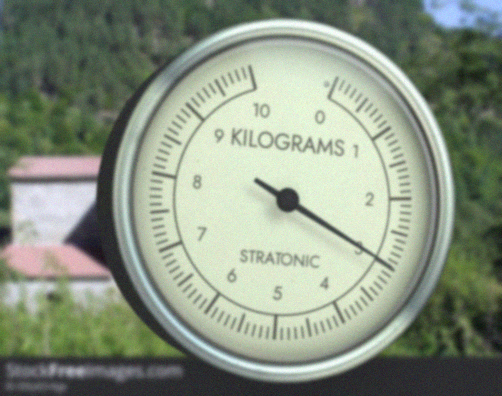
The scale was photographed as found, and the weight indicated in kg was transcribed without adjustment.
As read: 3 kg
